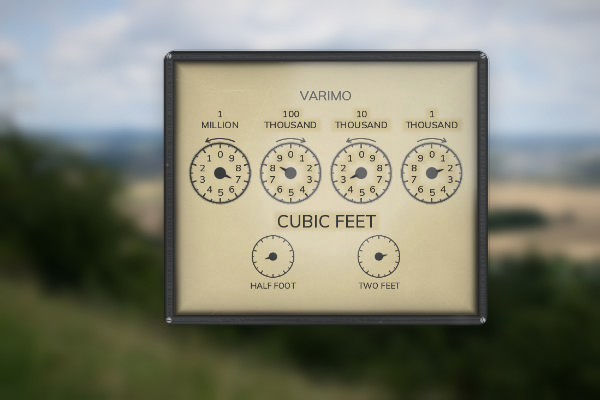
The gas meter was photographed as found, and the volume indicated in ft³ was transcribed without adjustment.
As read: 683200 ft³
